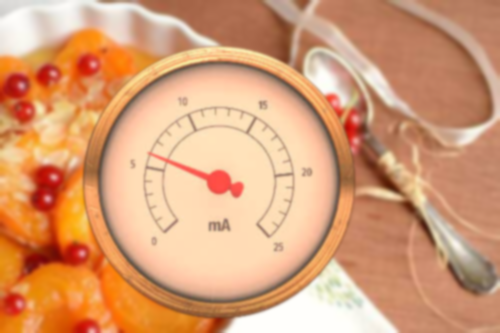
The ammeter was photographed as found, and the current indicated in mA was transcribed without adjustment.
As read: 6 mA
